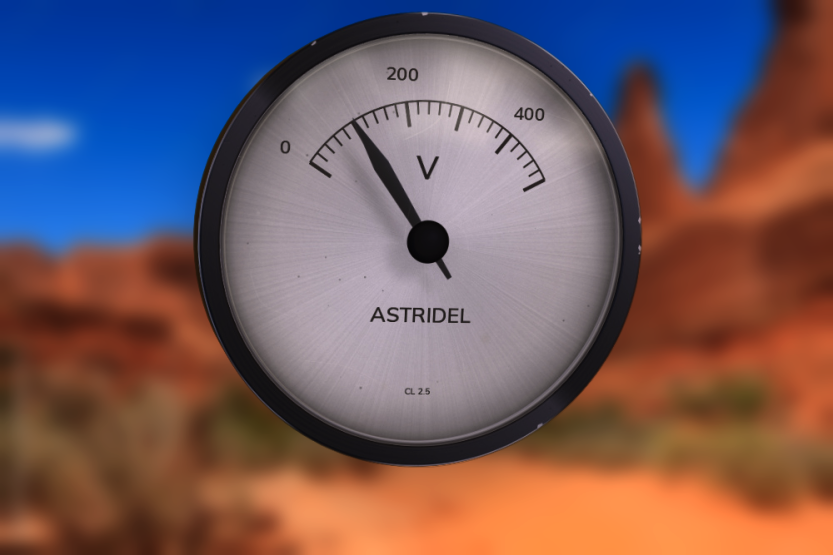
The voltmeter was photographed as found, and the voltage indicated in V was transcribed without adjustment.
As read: 100 V
